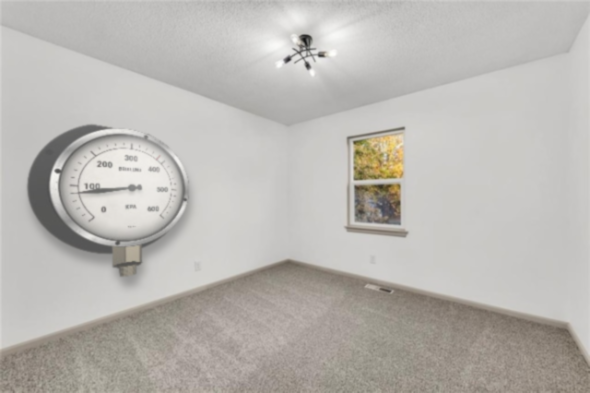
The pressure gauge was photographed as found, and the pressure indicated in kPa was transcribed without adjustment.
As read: 80 kPa
